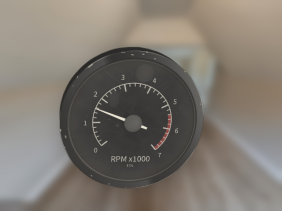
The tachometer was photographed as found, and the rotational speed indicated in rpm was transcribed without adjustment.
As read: 1600 rpm
